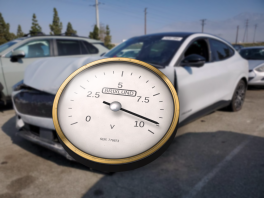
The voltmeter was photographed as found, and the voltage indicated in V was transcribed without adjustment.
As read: 9.5 V
